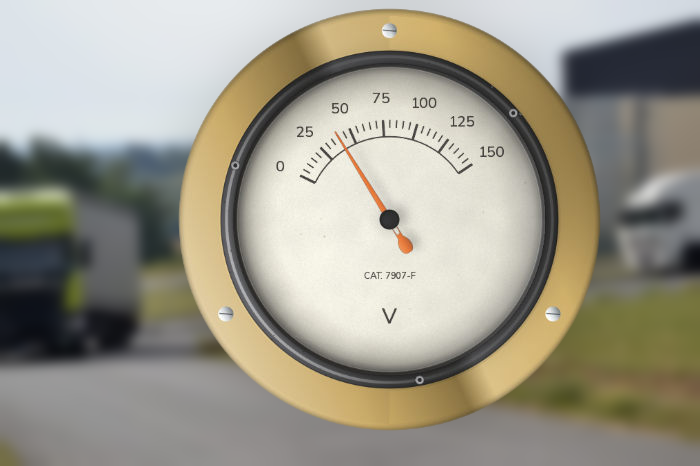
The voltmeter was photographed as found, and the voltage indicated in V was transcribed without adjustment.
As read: 40 V
